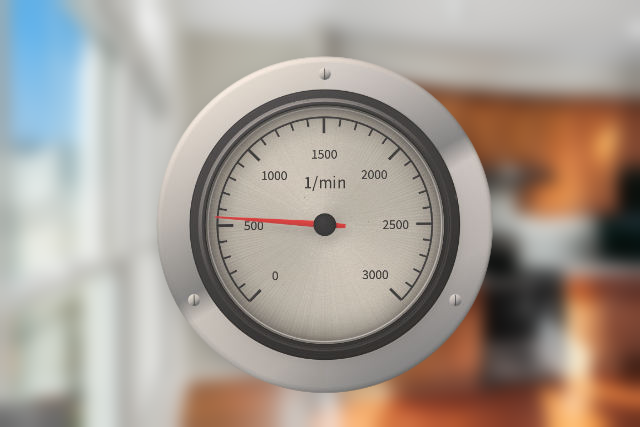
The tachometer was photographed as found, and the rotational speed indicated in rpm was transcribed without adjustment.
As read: 550 rpm
